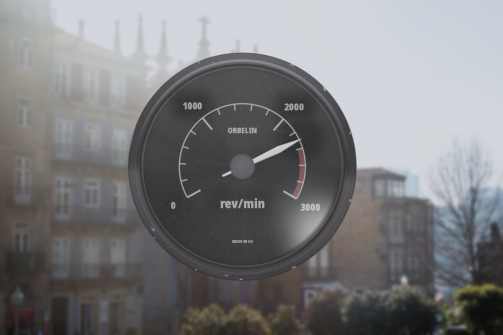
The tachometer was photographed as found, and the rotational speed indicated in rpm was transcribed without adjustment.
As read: 2300 rpm
